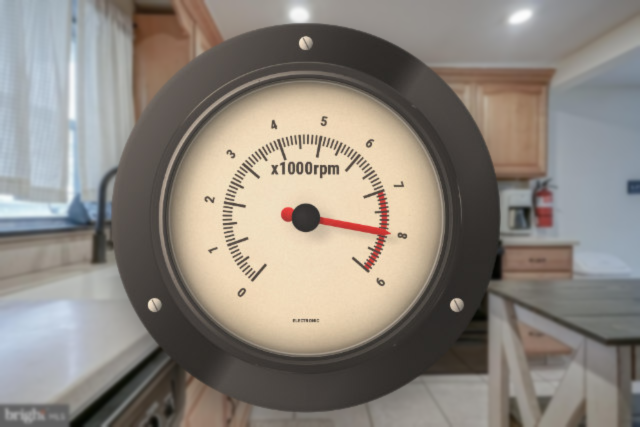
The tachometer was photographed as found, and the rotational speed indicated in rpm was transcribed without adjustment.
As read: 8000 rpm
